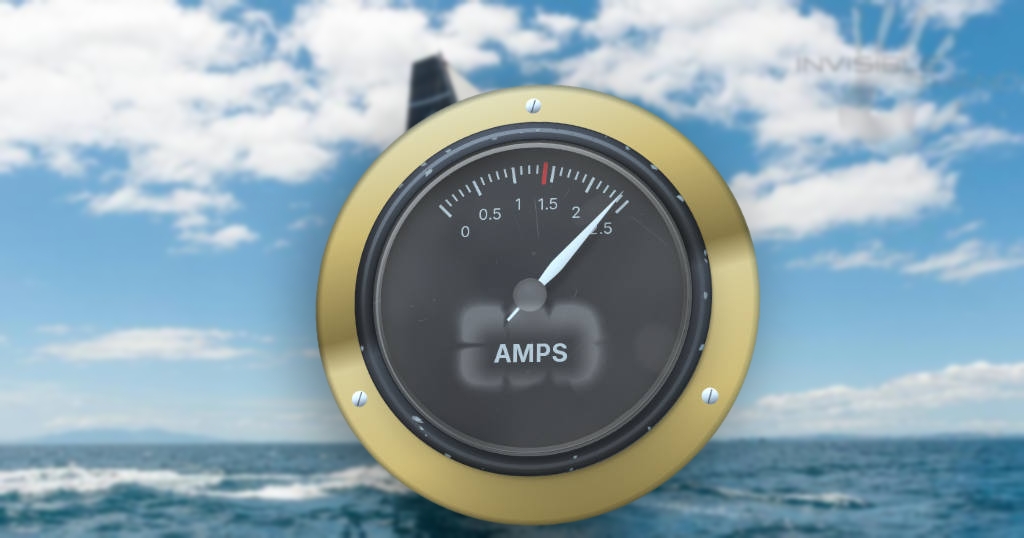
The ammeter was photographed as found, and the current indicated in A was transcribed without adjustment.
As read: 2.4 A
